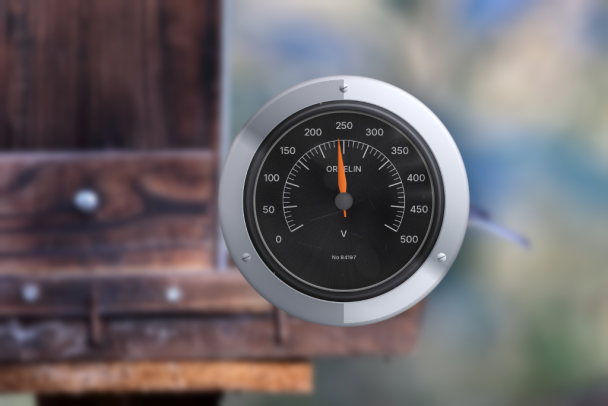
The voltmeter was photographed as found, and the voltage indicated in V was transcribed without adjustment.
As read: 240 V
